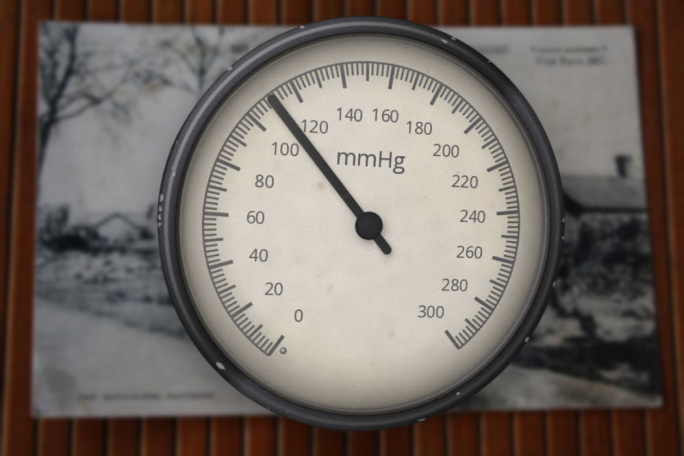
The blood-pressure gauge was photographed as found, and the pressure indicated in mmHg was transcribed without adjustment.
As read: 110 mmHg
